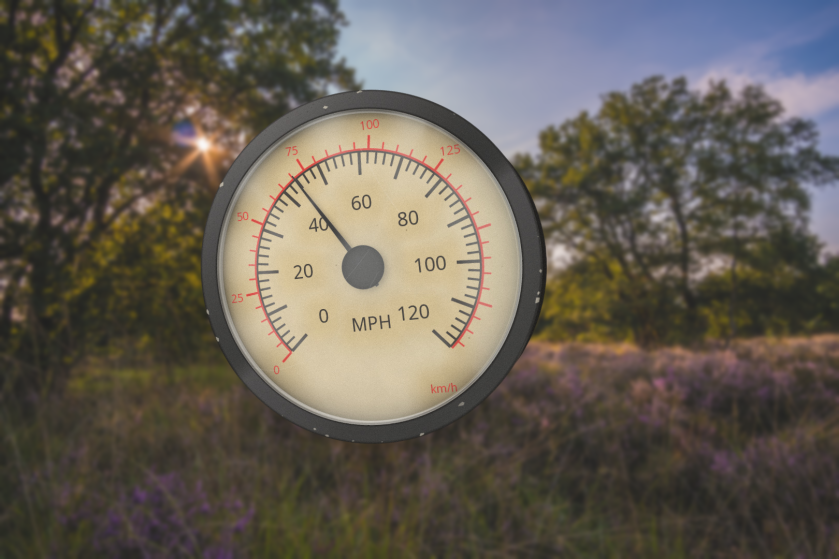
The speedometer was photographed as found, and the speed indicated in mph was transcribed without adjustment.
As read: 44 mph
